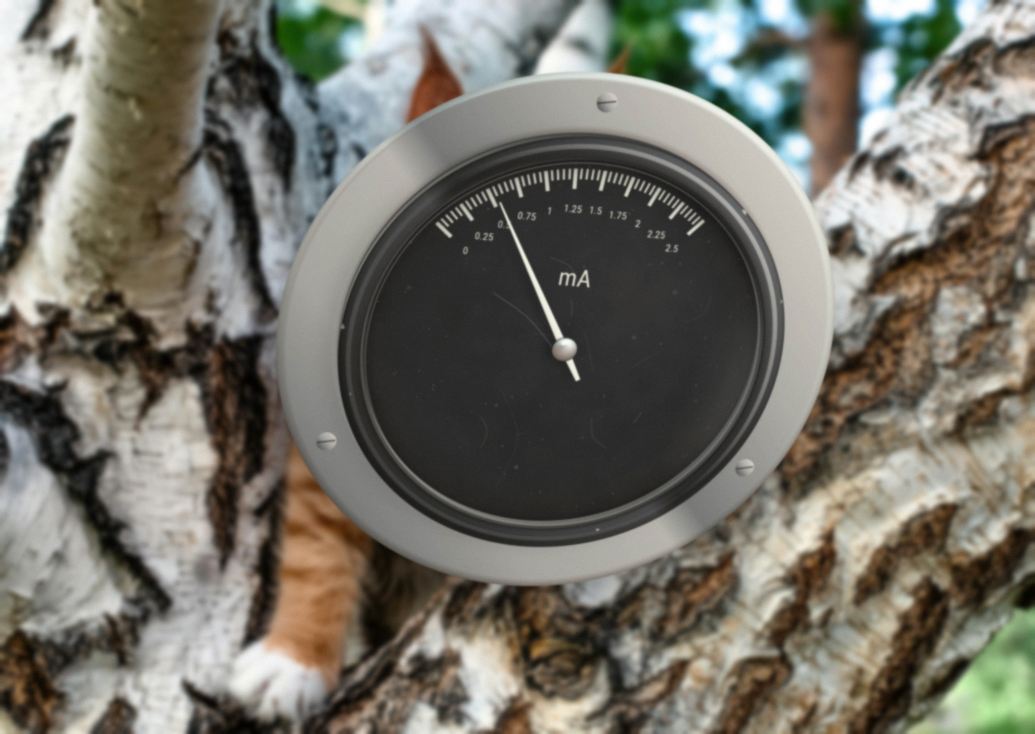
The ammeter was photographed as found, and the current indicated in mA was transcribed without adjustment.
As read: 0.55 mA
